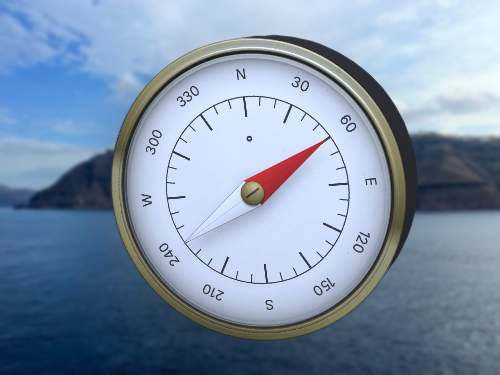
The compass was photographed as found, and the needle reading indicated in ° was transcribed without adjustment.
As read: 60 °
